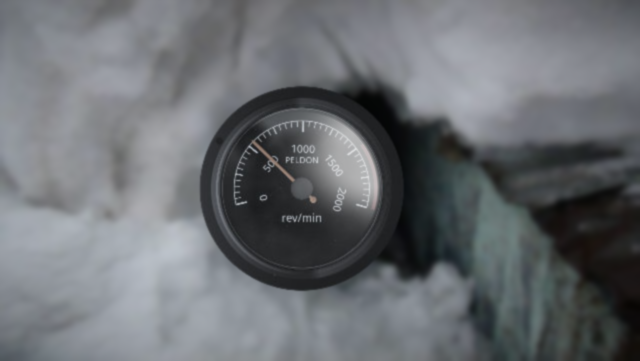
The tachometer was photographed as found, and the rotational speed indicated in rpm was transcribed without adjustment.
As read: 550 rpm
